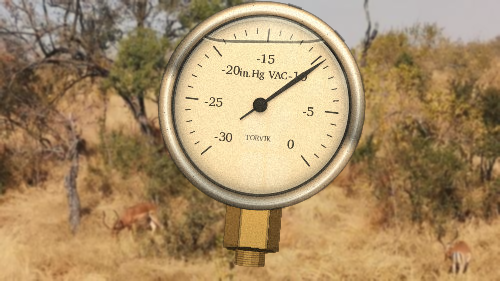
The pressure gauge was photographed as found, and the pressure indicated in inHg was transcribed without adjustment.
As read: -9.5 inHg
